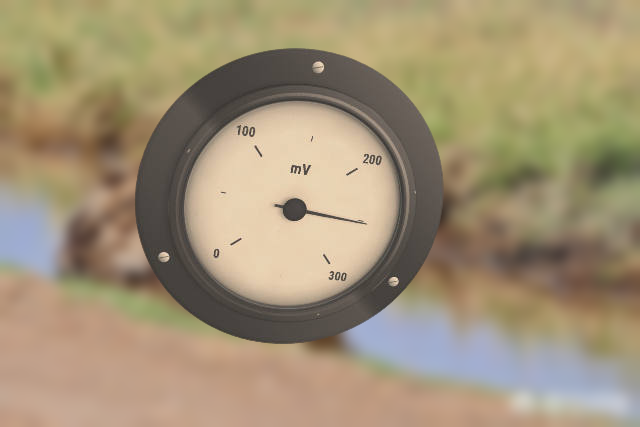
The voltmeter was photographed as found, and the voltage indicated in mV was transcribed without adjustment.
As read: 250 mV
